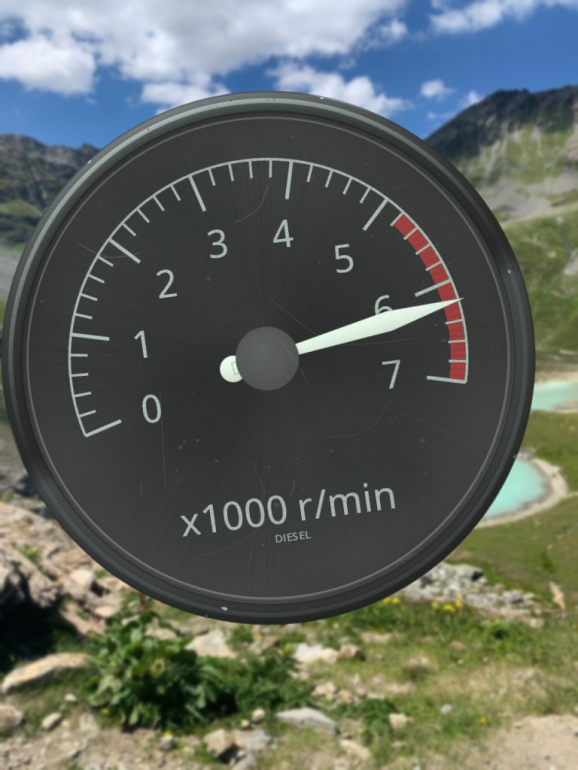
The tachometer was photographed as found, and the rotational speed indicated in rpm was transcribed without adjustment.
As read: 6200 rpm
